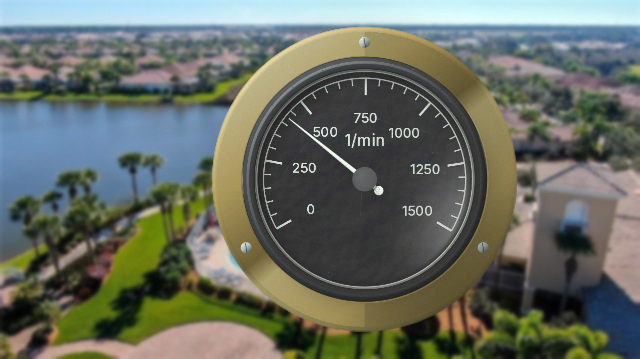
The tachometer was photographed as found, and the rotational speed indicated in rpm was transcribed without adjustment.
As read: 425 rpm
